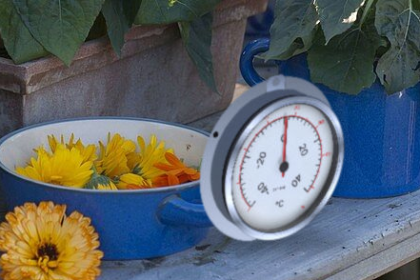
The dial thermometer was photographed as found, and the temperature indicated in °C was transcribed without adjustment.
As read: 0 °C
